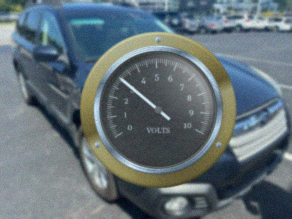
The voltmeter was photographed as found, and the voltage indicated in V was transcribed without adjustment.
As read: 3 V
